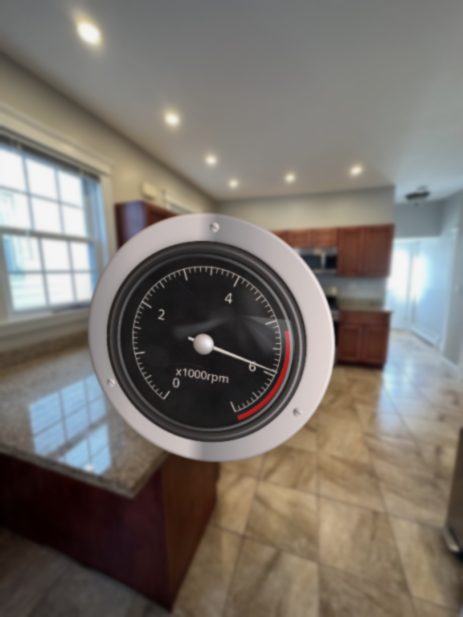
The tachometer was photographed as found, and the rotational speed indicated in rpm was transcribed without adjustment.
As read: 5900 rpm
